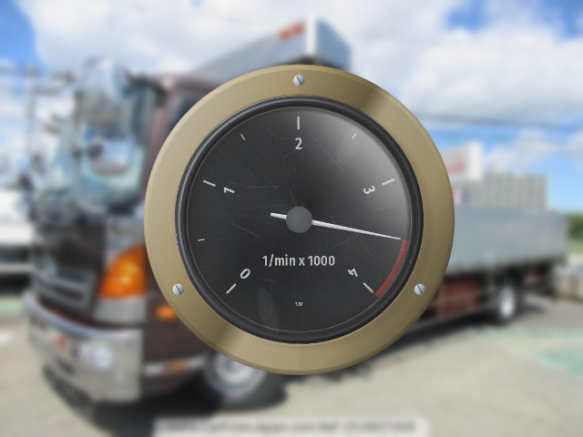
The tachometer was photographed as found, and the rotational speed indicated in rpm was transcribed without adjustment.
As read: 3500 rpm
